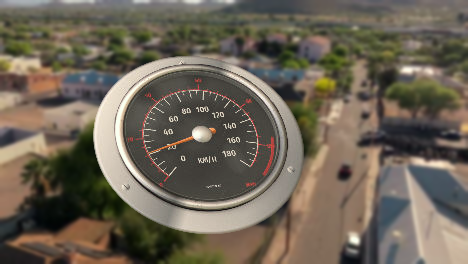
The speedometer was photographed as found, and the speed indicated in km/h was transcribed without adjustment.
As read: 20 km/h
